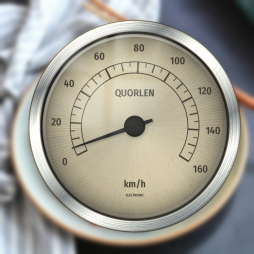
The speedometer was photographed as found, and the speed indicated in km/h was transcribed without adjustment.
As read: 5 km/h
